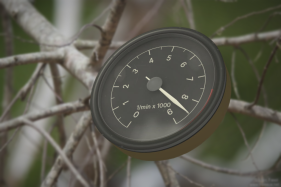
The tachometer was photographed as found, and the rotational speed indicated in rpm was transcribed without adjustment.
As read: 8500 rpm
